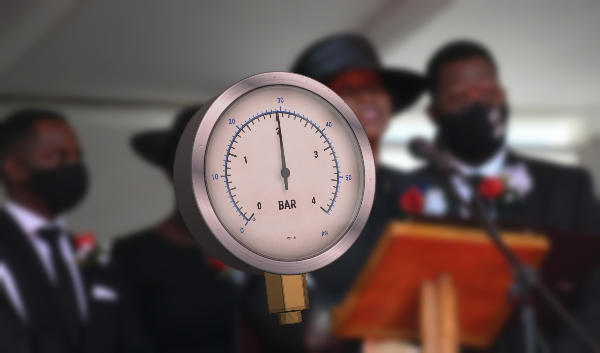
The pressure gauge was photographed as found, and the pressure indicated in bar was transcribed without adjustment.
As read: 2 bar
